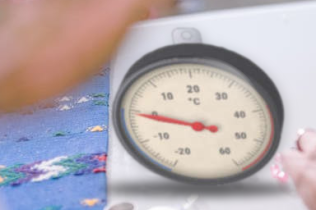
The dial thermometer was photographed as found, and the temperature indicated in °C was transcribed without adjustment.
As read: 0 °C
